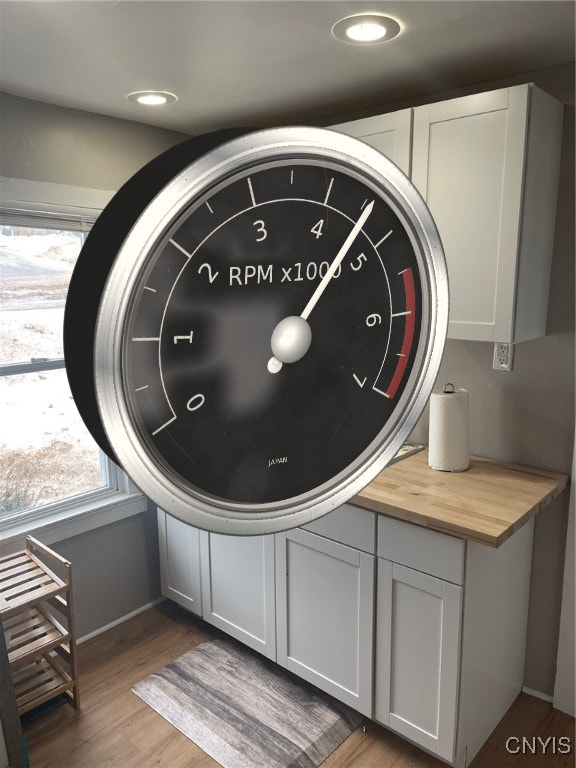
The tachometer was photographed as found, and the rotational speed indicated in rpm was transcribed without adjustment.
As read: 4500 rpm
